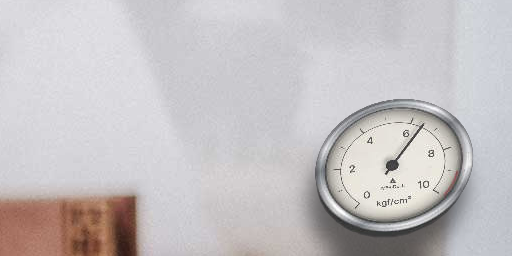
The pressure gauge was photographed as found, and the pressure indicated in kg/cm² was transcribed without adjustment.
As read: 6.5 kg/cm²
